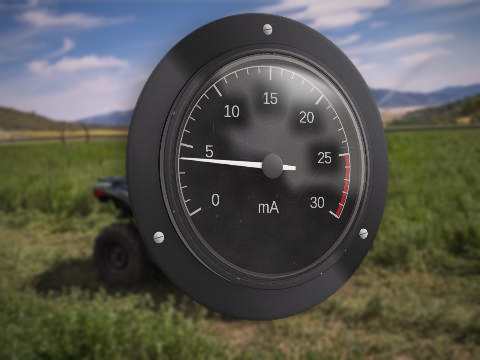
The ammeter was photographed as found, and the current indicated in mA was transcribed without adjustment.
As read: 4 mA
